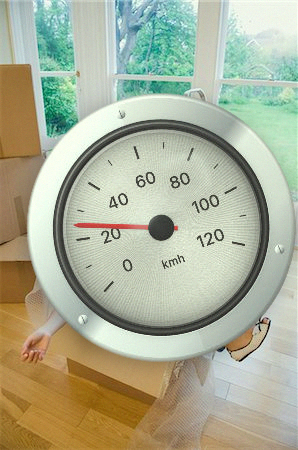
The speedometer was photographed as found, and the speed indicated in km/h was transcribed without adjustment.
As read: 25 km/h
